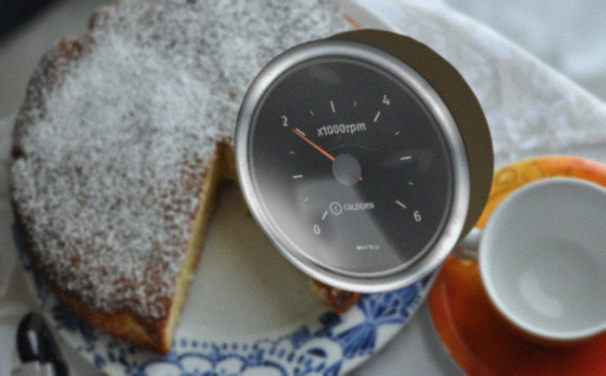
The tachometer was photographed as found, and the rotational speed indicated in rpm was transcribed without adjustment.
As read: 2000 rpm
